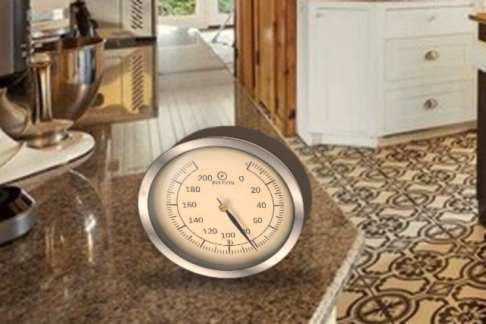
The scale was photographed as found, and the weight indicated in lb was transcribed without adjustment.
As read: 80 lb
